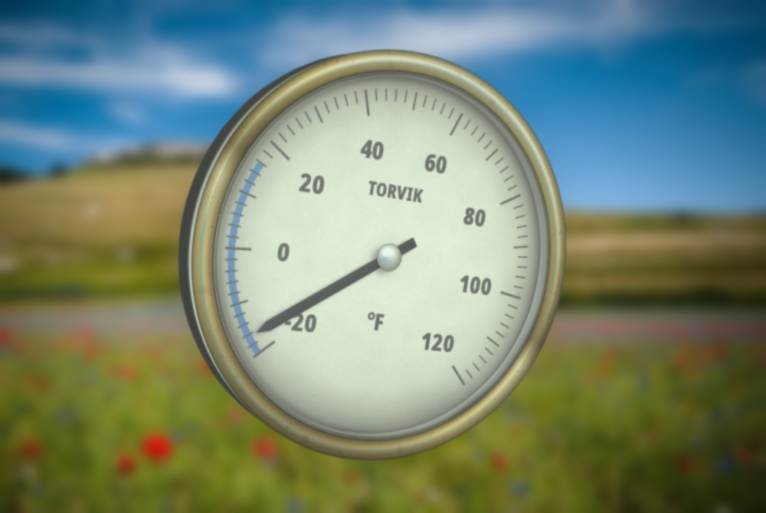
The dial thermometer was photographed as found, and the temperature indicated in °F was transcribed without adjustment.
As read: -16 °F
